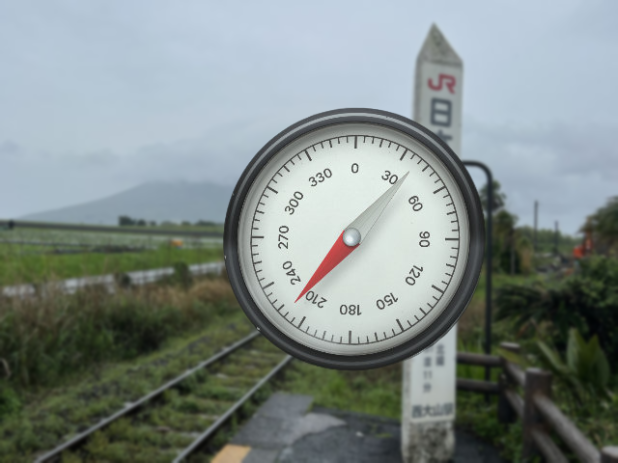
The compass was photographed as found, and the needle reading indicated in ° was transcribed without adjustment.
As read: 220 °
